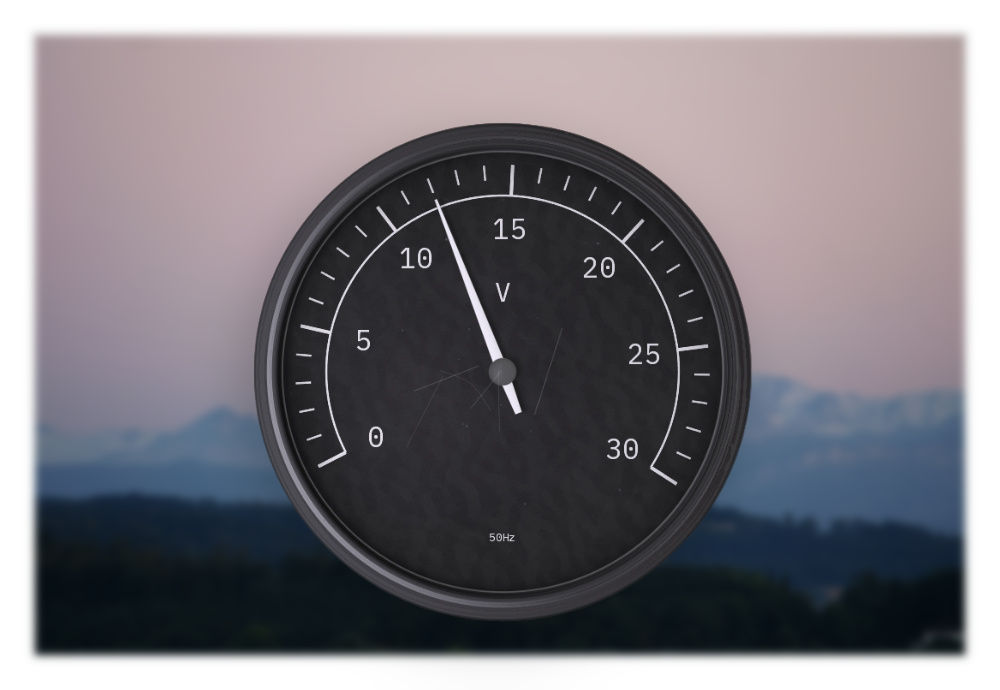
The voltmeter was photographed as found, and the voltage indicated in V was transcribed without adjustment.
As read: 12 V
